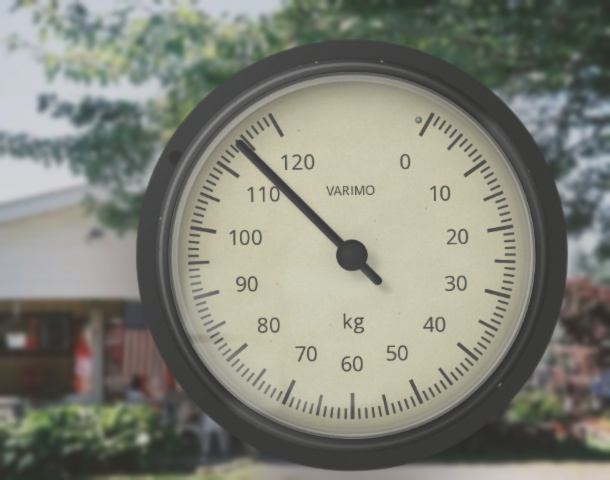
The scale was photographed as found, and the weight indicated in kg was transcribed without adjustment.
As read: 114 kg
